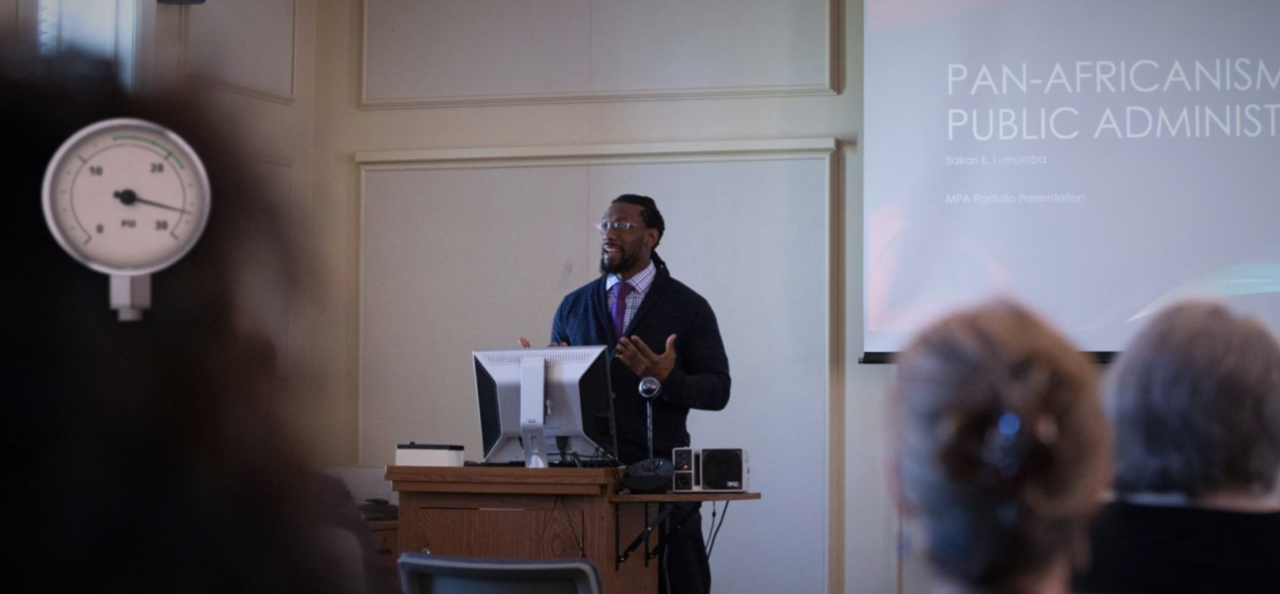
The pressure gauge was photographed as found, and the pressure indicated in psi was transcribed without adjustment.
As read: 27 psi
